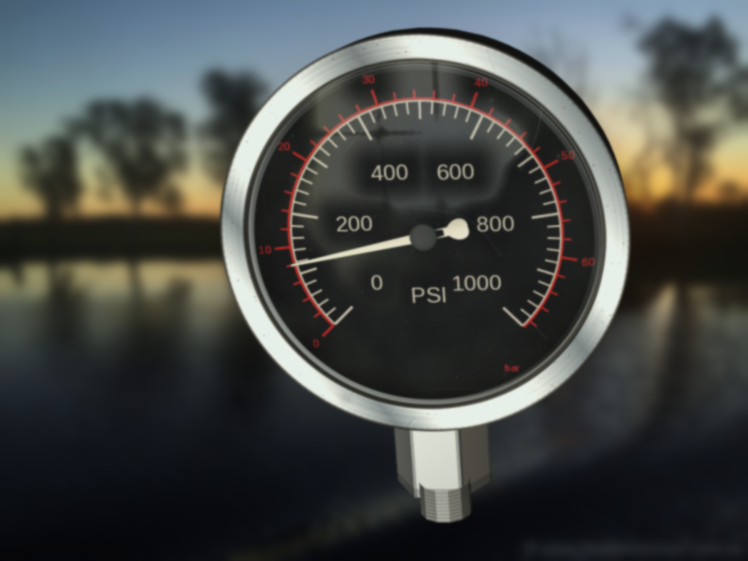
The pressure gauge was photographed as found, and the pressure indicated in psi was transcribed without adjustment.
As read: 120 psi
